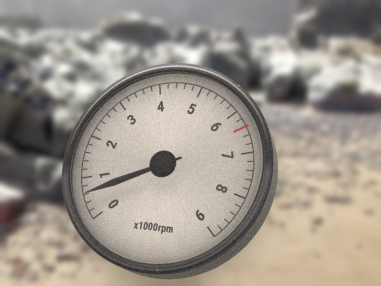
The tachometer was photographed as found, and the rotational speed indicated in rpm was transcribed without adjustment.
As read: 600 rpm
